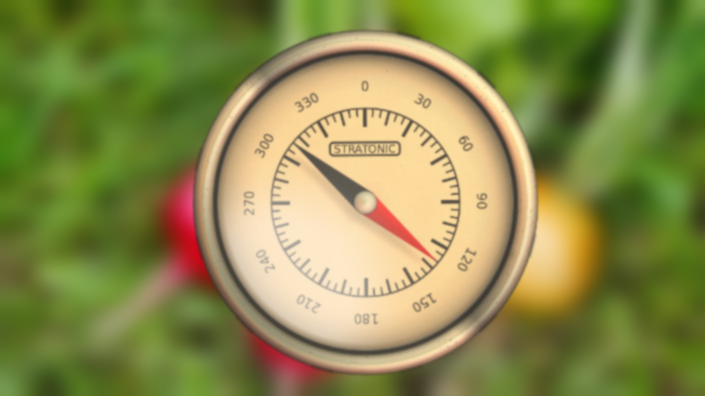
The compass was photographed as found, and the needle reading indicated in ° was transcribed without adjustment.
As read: 130 °
